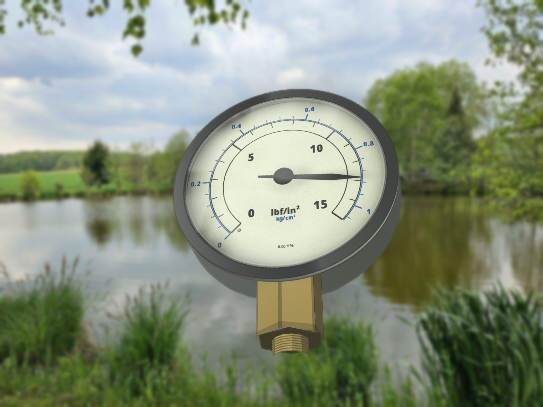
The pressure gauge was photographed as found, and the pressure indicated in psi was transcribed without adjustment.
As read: 13 psi
